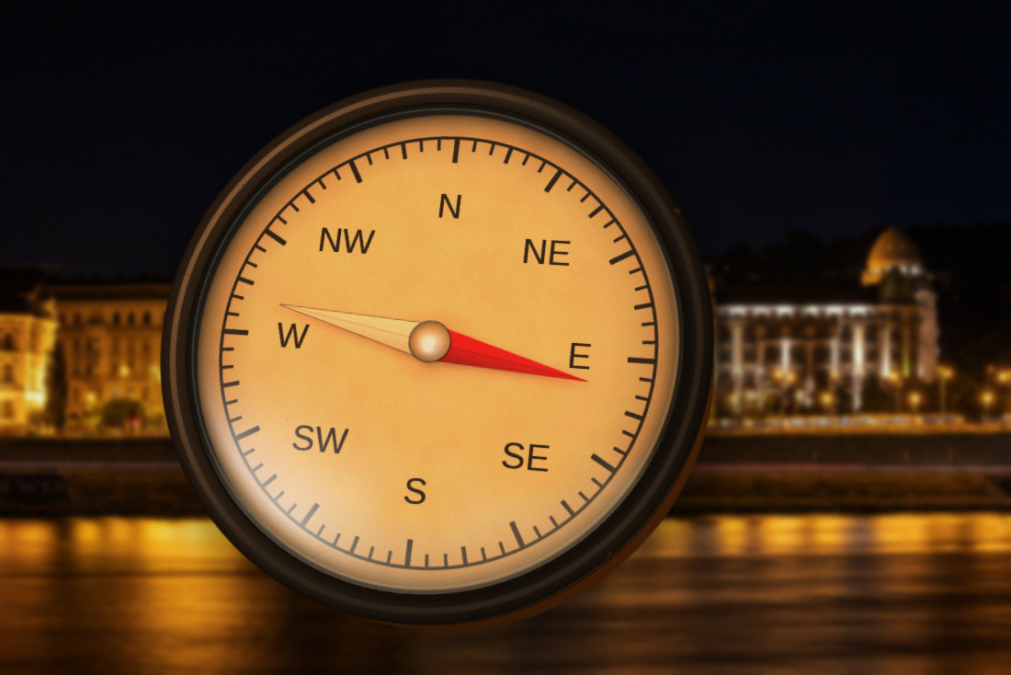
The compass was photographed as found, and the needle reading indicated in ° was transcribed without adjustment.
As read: 100 °
